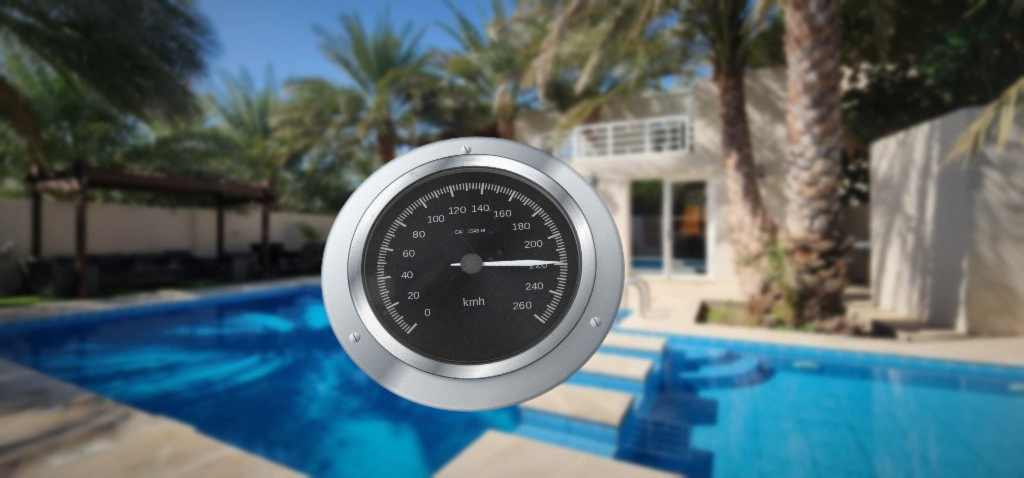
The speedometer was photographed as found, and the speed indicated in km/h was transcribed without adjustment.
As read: 220 km/h
